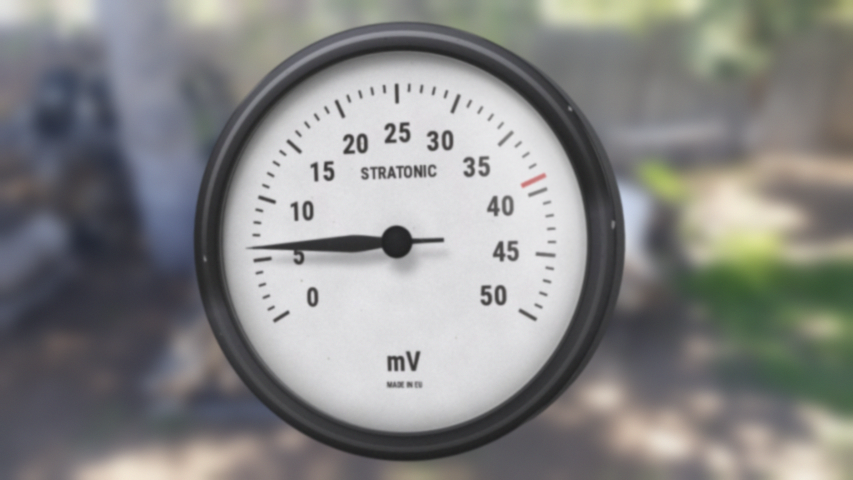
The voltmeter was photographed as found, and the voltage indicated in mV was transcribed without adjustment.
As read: 6 mV
